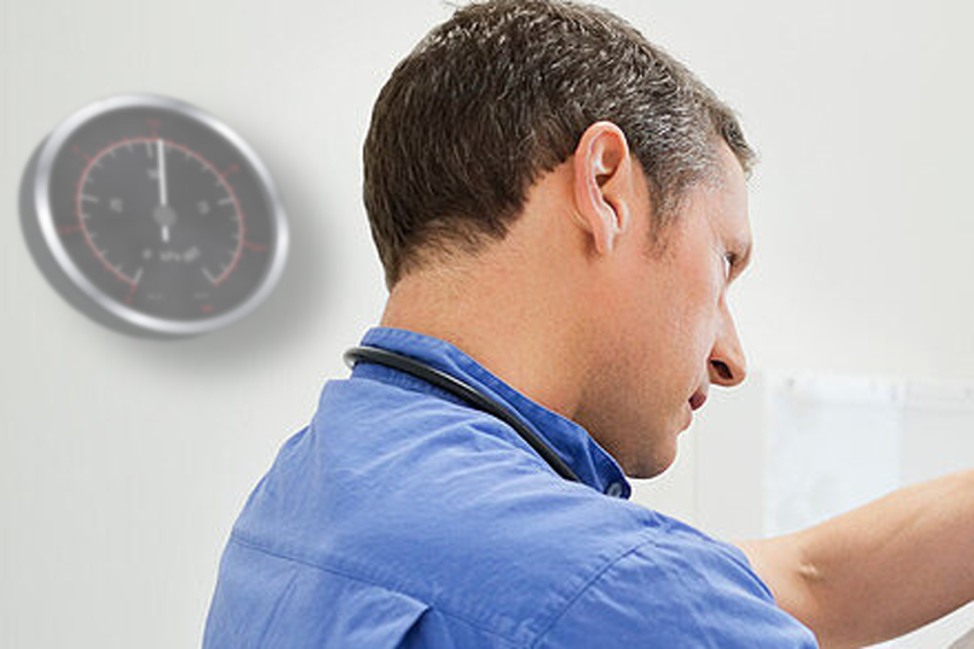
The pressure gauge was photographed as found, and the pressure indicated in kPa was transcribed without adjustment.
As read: 52.5 kPa
